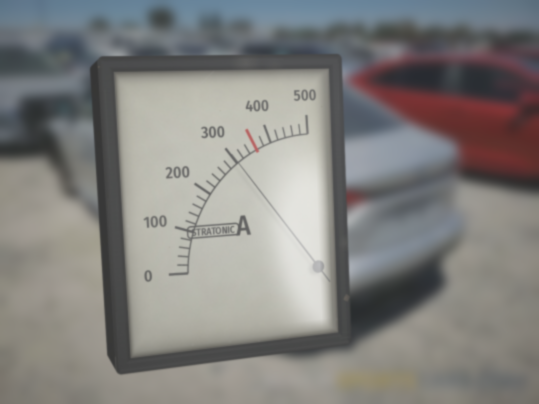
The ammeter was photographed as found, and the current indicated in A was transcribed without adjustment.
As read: 300 A
